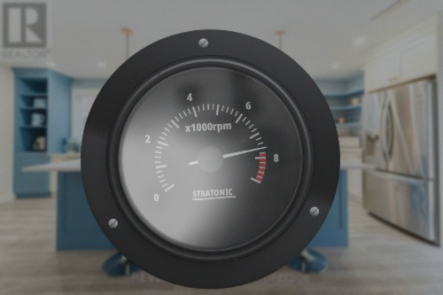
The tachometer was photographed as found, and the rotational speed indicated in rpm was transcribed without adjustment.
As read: 7600 rpm
